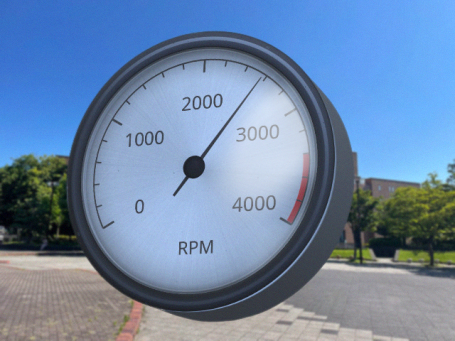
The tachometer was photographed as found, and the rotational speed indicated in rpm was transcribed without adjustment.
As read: 2600 rpm
